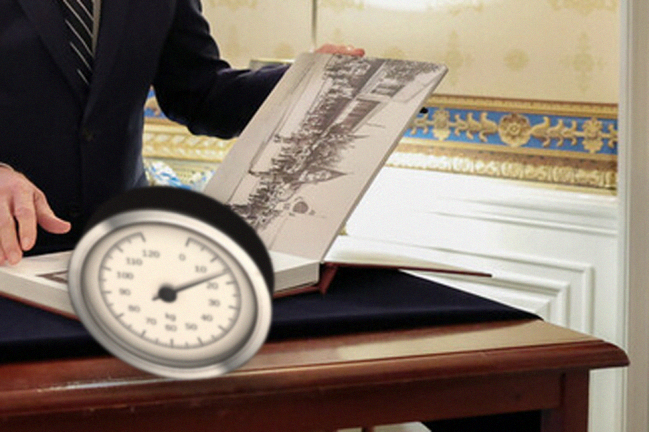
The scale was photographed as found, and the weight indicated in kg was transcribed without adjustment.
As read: 15 kg
